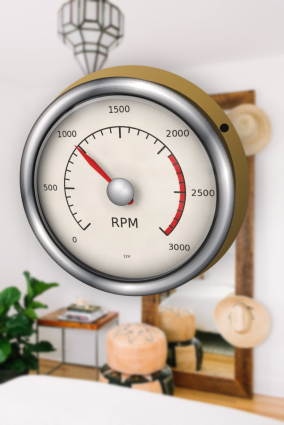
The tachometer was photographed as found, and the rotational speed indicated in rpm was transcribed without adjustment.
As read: 1000 rpm
